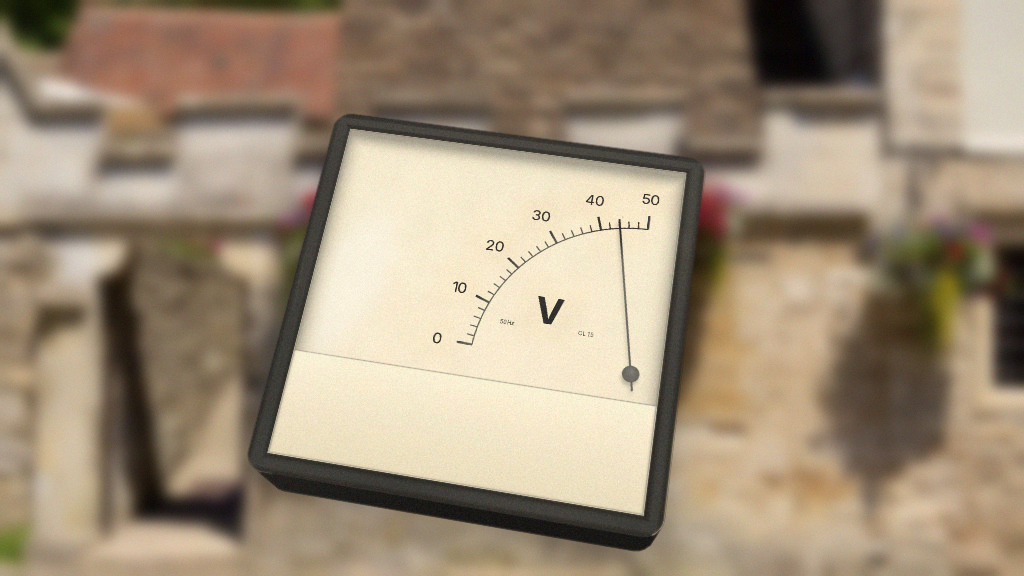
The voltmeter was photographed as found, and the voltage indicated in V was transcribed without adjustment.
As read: 44 V
